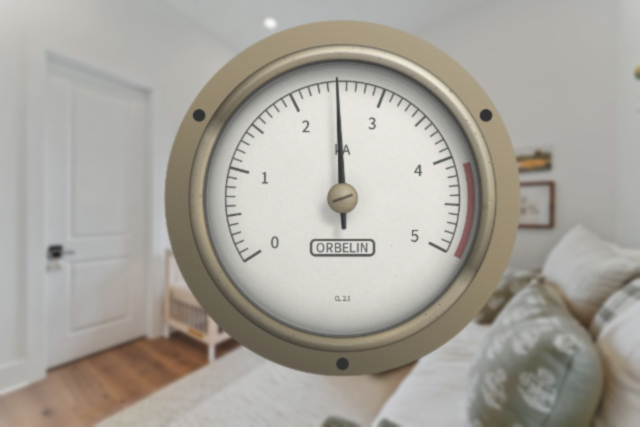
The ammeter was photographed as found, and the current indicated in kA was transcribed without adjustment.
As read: 2.5 kA
